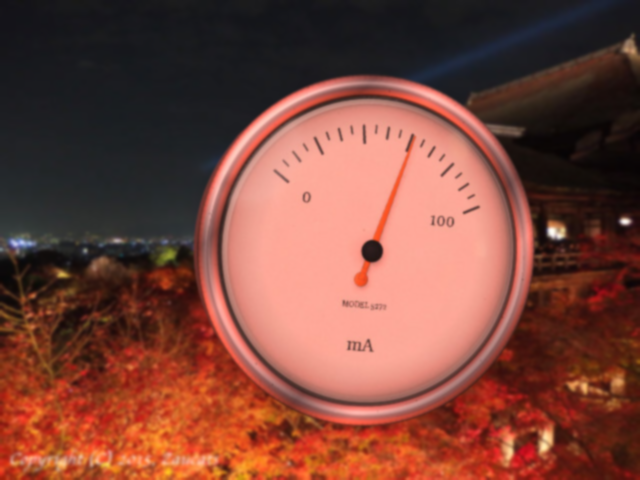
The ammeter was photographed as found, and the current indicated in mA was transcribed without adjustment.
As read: 60 mA
